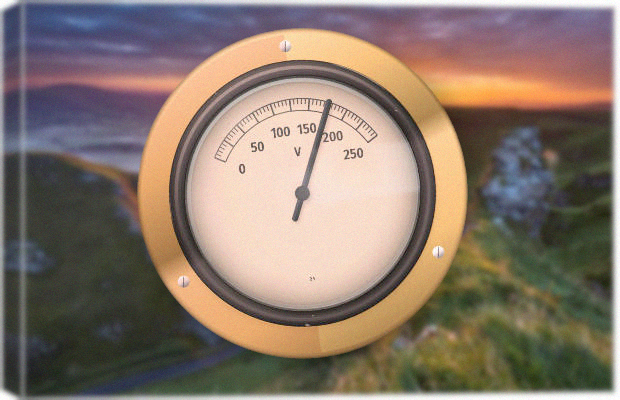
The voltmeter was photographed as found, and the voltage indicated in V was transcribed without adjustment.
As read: 175 V
